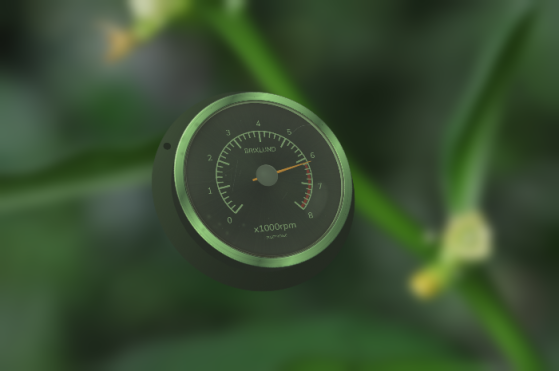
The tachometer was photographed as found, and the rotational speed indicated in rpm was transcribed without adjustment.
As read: 6200 rpm
